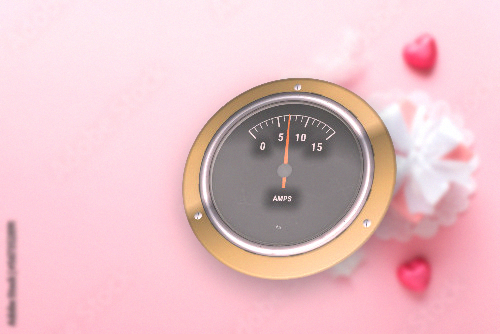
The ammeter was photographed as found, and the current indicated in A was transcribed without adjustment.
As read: 7 A
